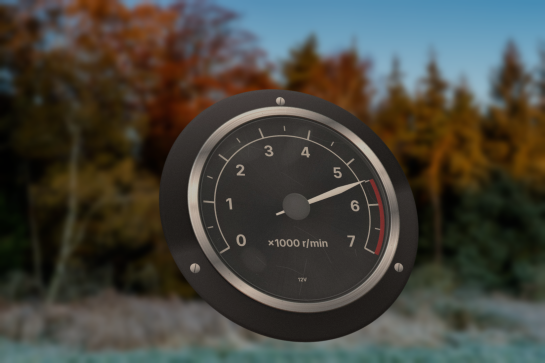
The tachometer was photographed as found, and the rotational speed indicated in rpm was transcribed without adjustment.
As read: 5500 rpm
